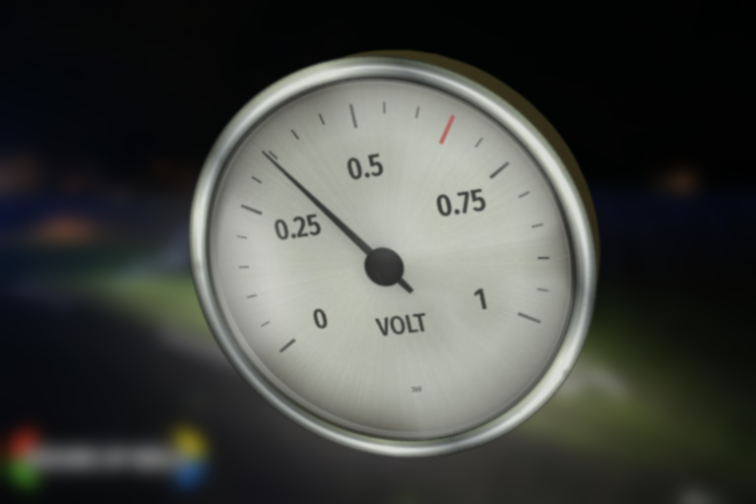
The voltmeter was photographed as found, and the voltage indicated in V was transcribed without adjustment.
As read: 0.35 V
